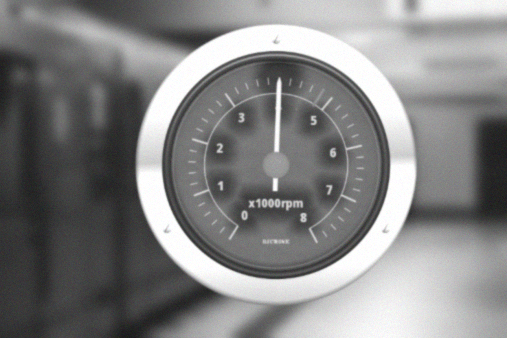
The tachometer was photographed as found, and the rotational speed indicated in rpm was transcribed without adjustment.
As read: 4000 rpm
